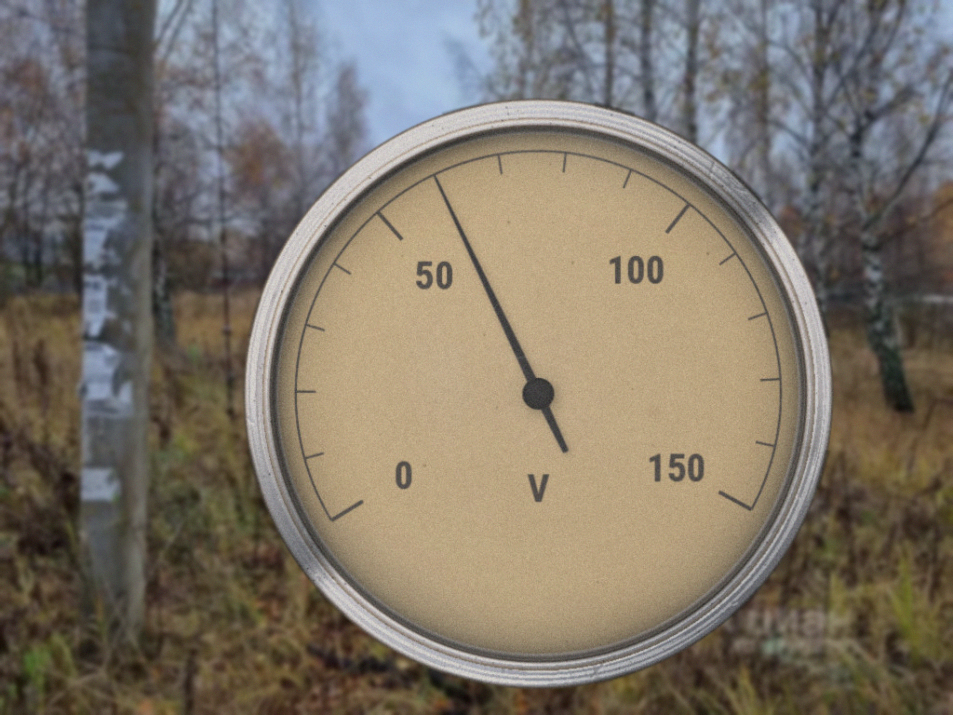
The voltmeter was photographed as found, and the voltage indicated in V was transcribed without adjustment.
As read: 60 V
